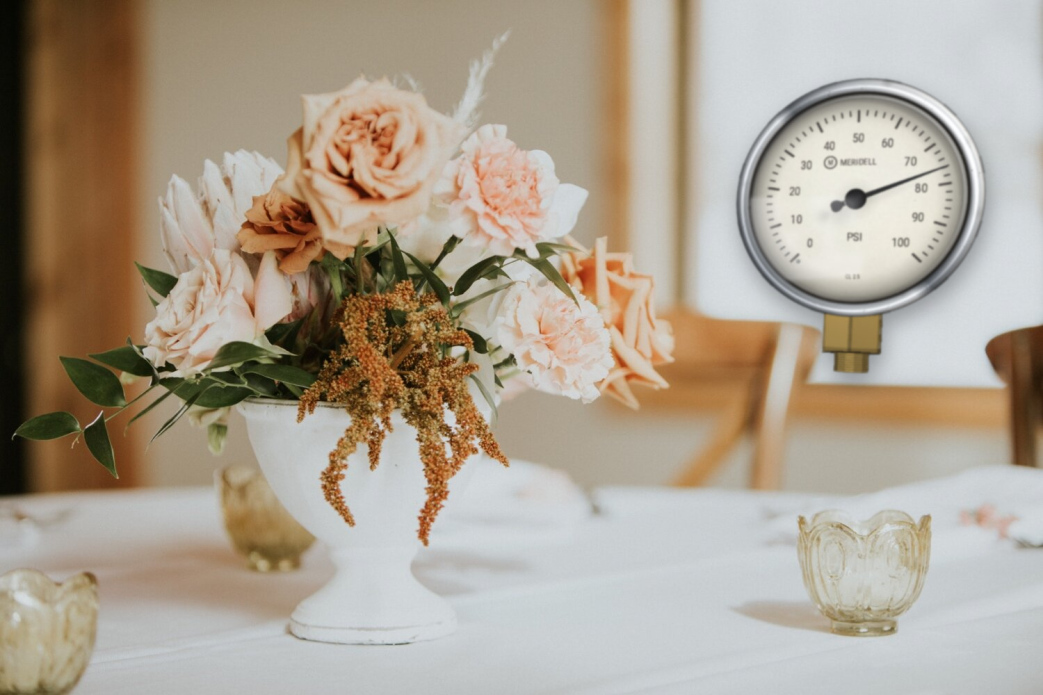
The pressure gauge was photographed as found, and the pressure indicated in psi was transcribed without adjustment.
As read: 76 psi
